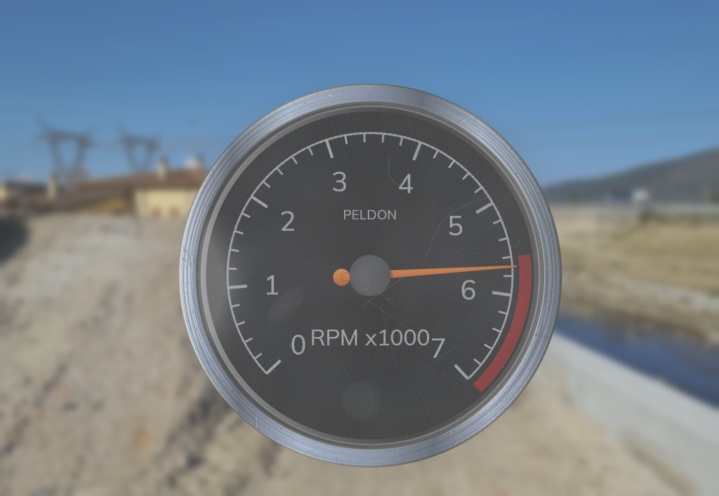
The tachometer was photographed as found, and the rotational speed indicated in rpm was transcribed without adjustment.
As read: 5700 rpm
